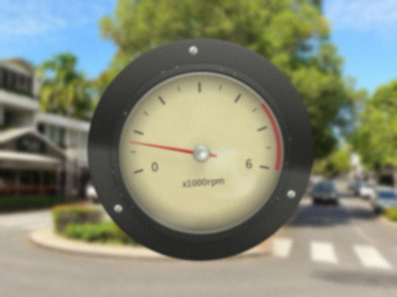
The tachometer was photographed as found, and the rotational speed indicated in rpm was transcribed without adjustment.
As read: 750 rpm
